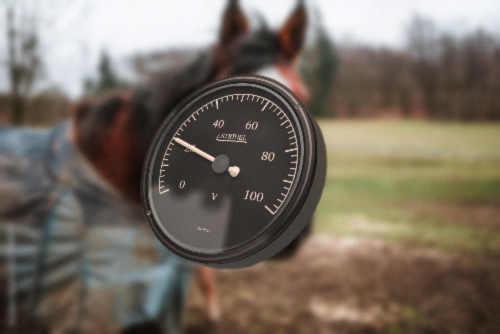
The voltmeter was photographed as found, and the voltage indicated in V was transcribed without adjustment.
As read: 20 V
